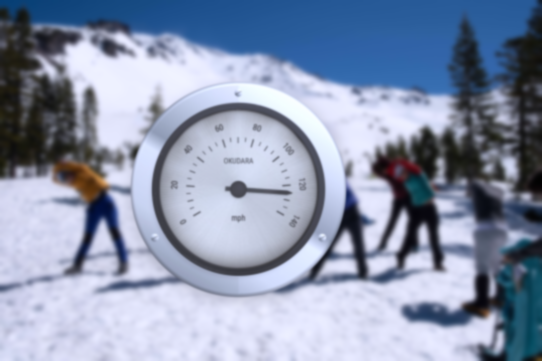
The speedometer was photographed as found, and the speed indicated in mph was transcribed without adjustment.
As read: 125 mph
